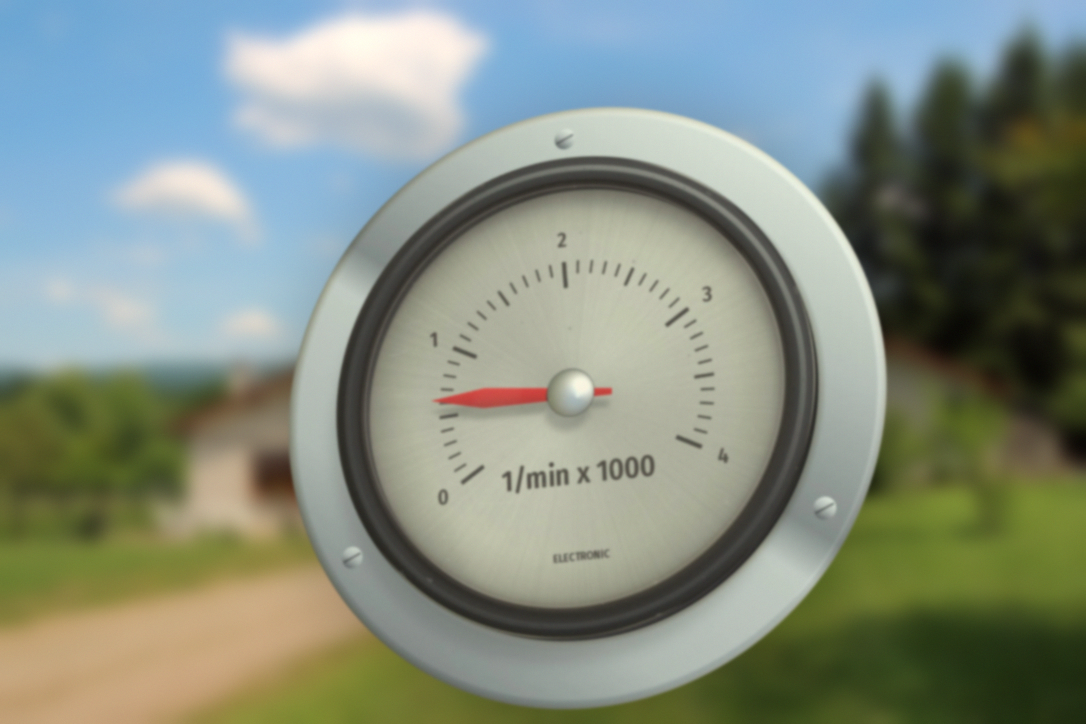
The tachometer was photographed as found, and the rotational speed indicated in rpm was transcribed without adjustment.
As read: 600 rpm
